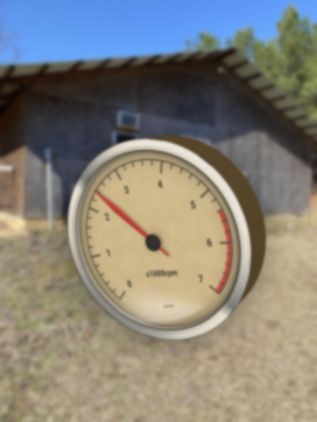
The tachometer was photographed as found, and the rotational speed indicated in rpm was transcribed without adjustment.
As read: 2400 rpm
